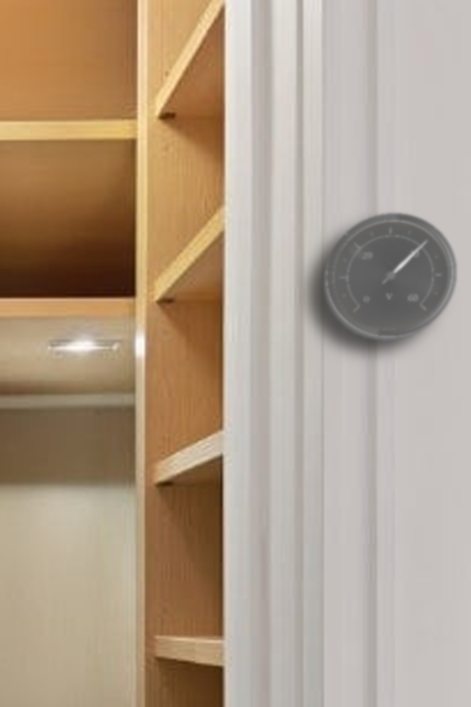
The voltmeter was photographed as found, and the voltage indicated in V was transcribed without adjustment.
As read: 40 V
